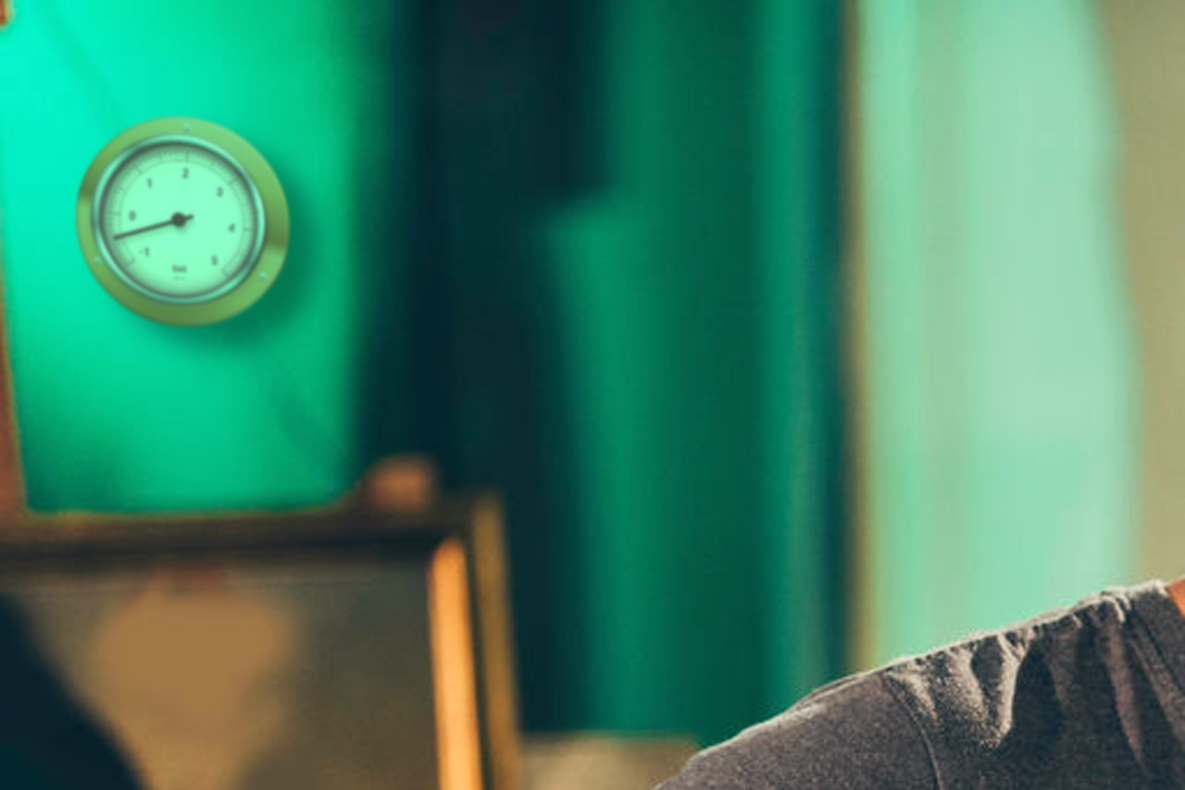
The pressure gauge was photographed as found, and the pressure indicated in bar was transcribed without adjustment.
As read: -0.5 bar
